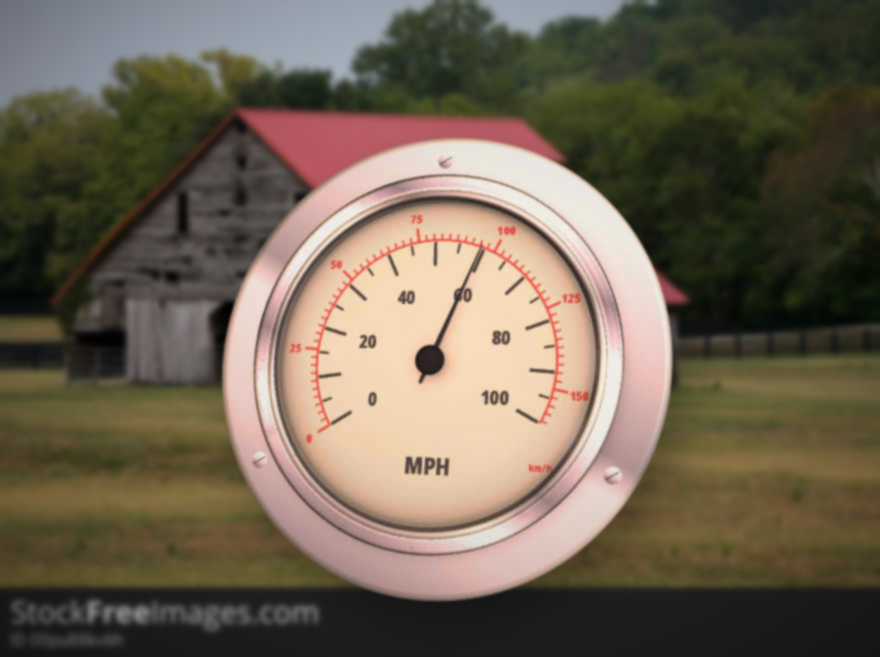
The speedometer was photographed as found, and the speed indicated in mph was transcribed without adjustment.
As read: 60 mph
